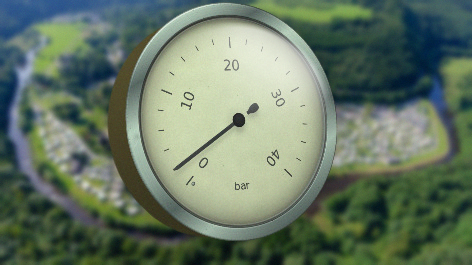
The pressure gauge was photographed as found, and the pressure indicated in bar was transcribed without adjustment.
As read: 2 bar
